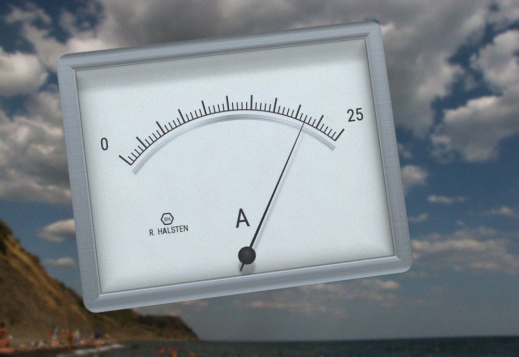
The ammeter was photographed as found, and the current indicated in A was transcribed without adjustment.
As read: 21 A
